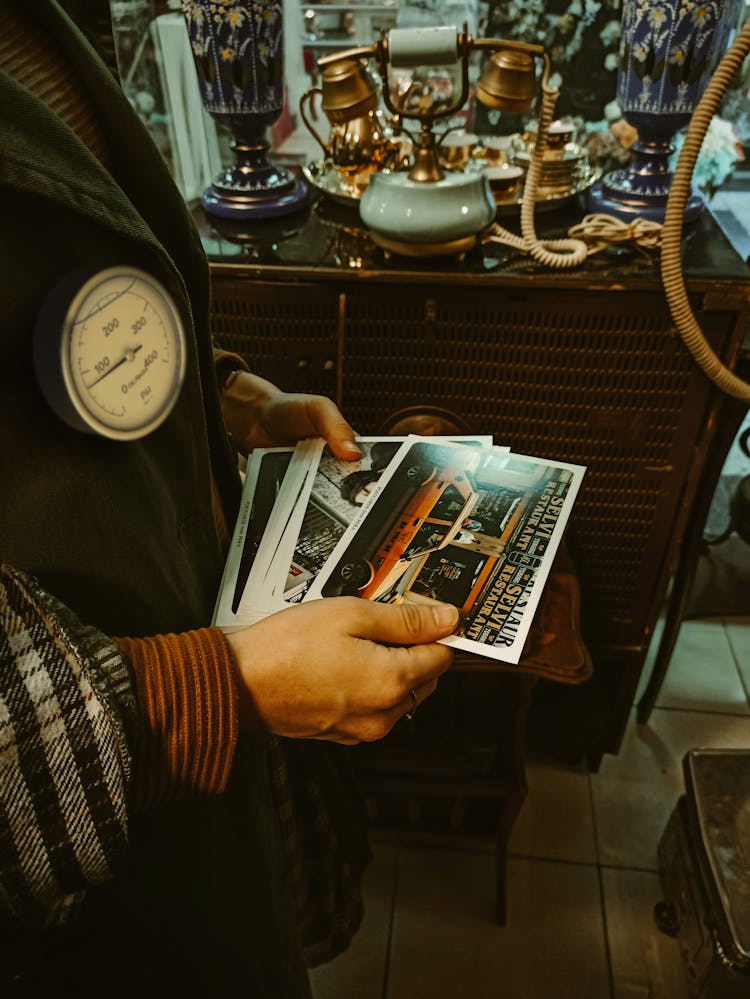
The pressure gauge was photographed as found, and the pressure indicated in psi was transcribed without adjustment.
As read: 80 psi
